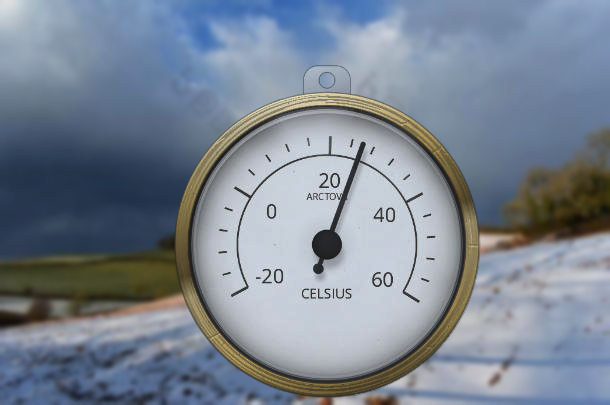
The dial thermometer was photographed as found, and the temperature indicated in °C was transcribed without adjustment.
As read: 26 °C
